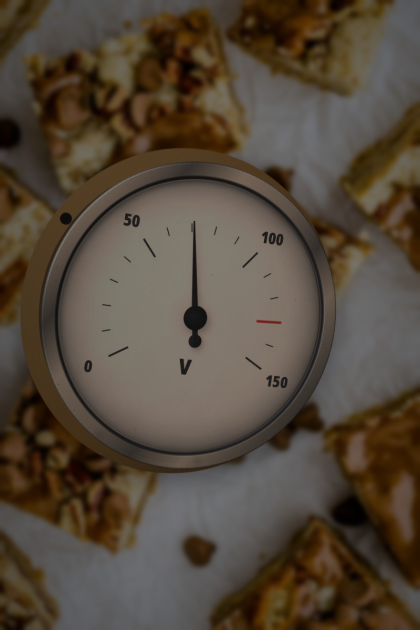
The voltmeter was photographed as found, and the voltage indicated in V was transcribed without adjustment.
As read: 70 V
